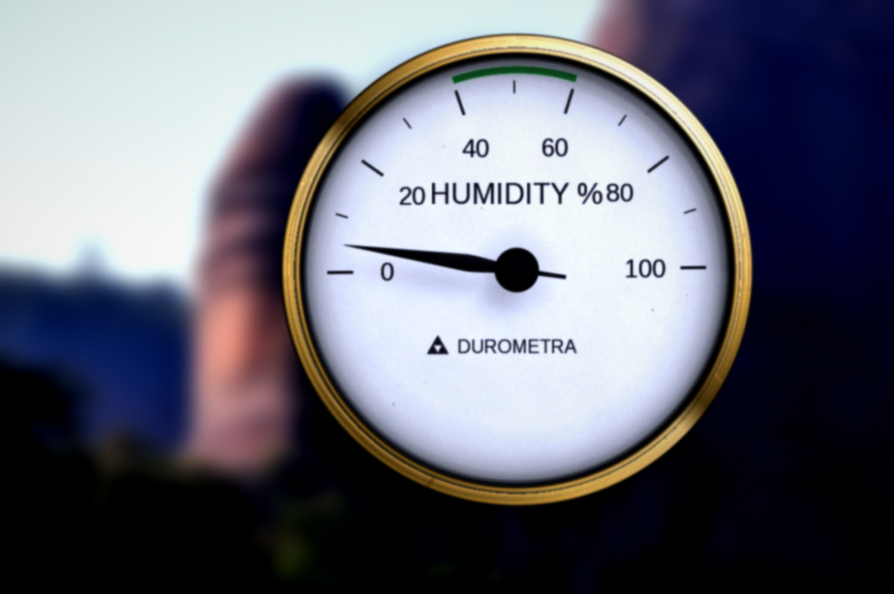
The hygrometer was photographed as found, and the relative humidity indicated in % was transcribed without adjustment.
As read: 5 %
